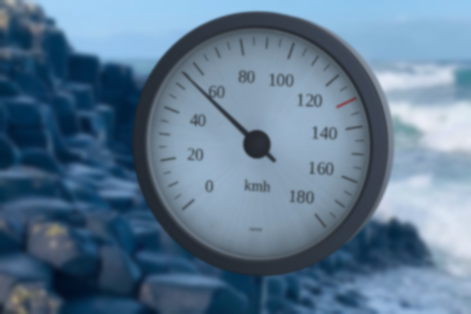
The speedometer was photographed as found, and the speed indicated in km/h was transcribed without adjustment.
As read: 55 km/h
